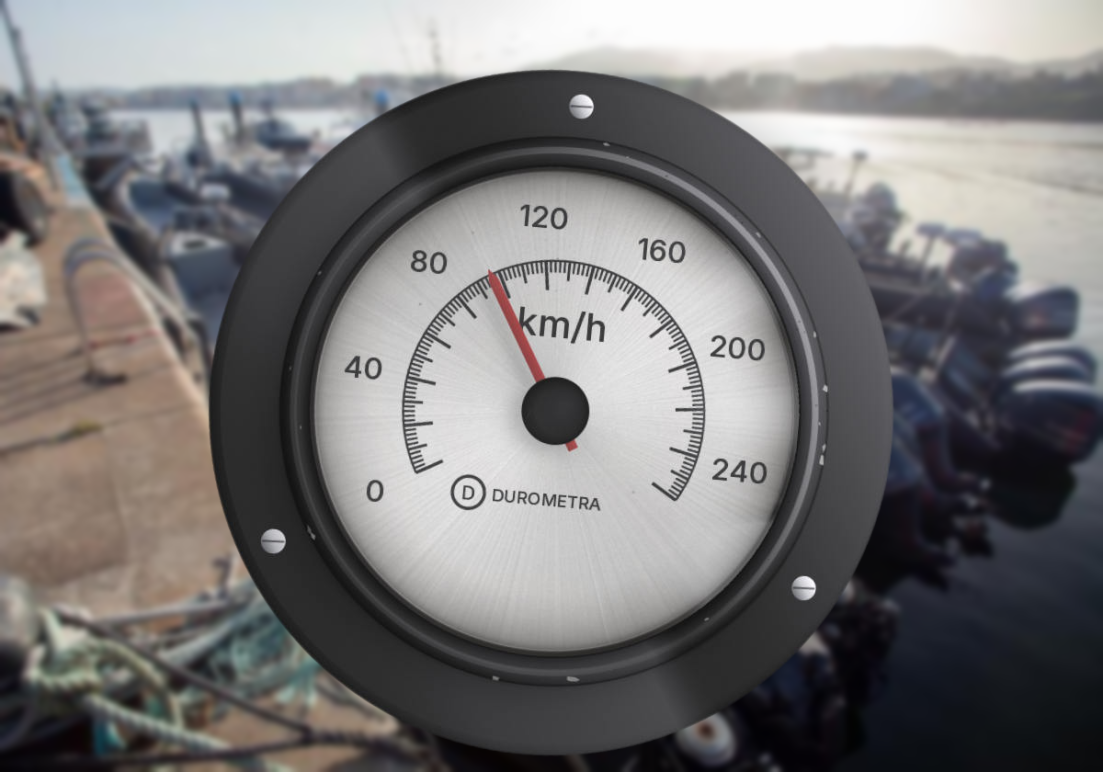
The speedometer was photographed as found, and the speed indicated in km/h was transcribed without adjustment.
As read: 96 km/h
